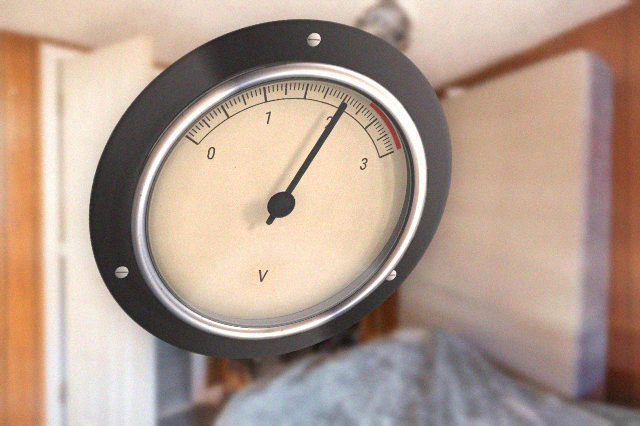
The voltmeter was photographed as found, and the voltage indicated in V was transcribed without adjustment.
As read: 2 V
